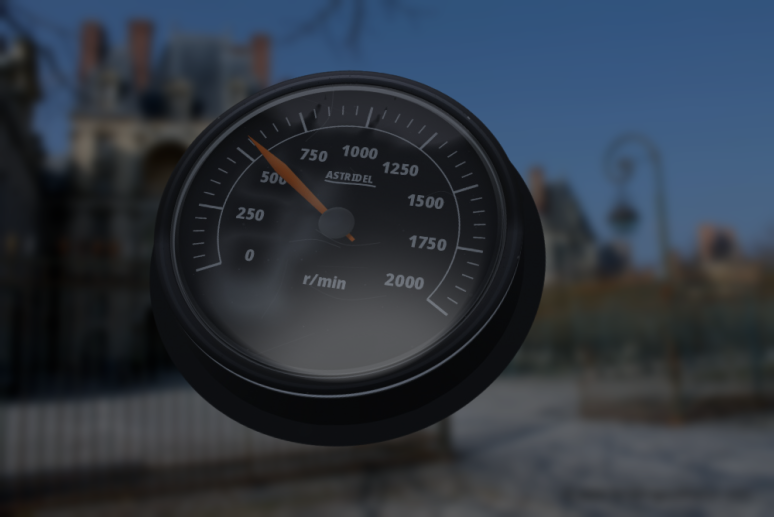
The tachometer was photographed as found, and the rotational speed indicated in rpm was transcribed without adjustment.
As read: 550 rpm
